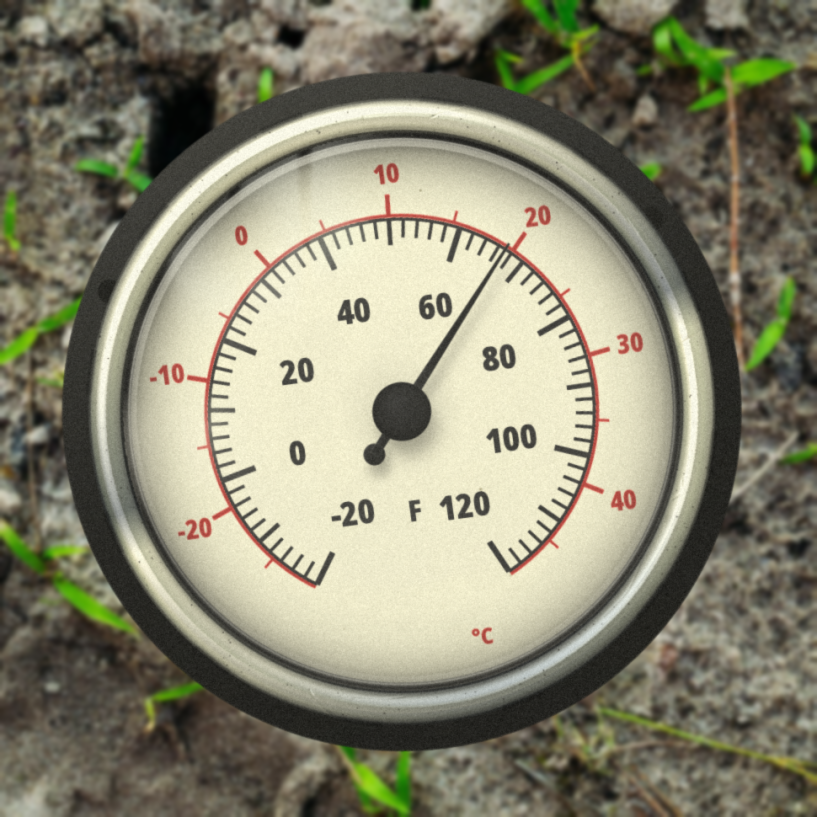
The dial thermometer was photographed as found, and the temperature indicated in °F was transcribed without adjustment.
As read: 67 °F
